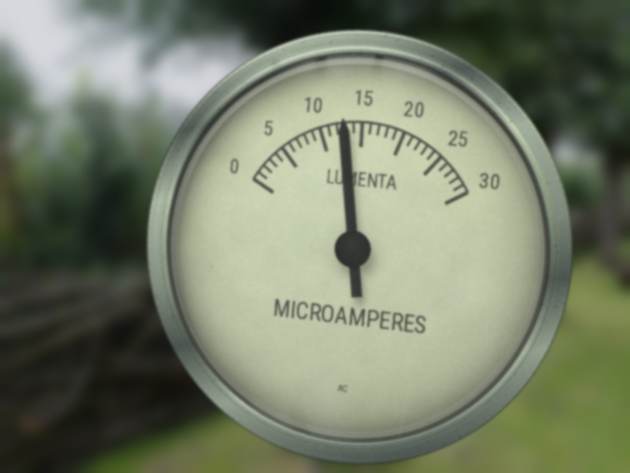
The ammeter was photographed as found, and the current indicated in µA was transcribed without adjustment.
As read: 13 µA
